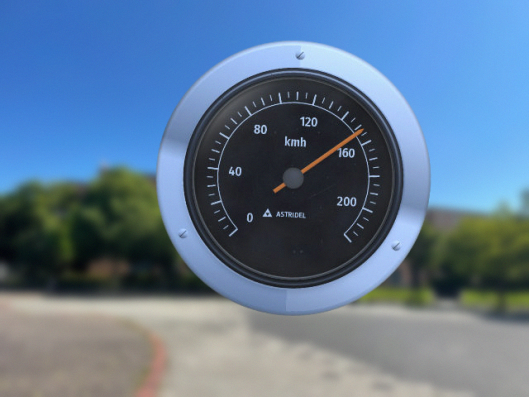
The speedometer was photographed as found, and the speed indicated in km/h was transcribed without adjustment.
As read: 152.5 km/h
